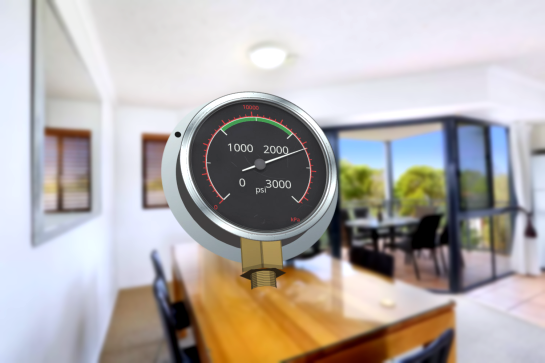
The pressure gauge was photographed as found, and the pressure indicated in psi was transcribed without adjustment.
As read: 2250 psi
